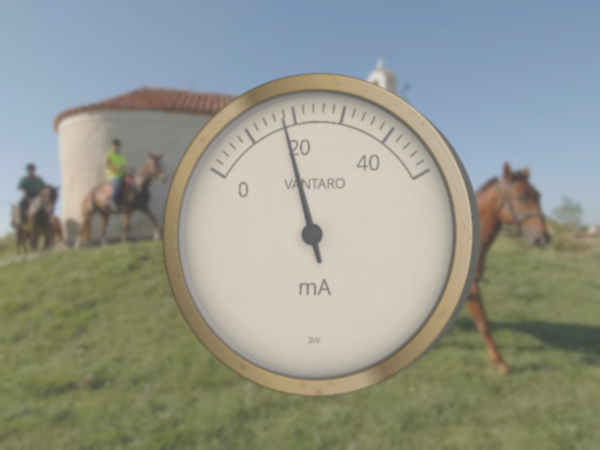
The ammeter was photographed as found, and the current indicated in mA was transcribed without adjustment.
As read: 18 mA
